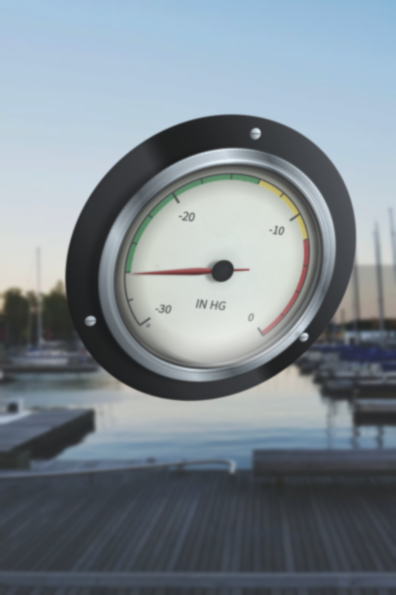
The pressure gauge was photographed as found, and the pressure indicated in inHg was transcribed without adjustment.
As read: -26 inHg
